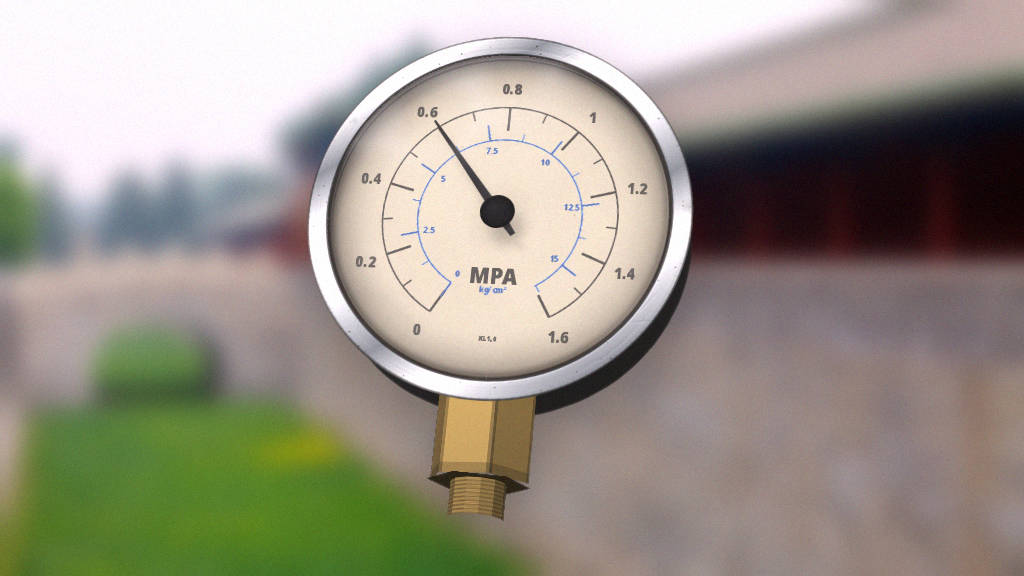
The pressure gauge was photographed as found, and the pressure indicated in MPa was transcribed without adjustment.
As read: 0.6 MPa
